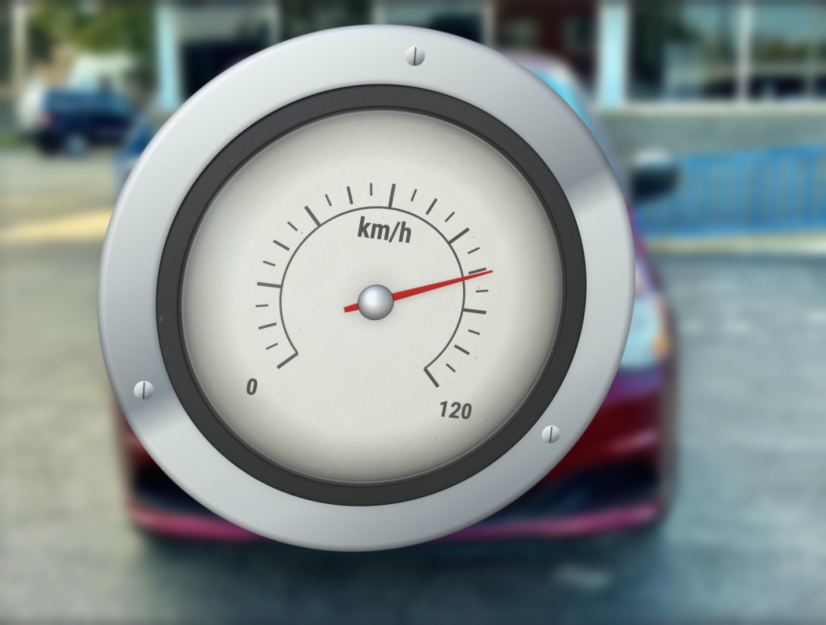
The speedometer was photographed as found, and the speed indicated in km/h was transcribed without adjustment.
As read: 90 km/h
